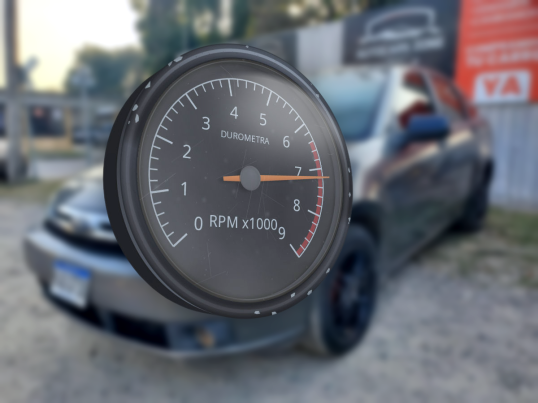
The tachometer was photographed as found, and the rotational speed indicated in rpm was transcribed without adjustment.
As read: 7200 rpm
